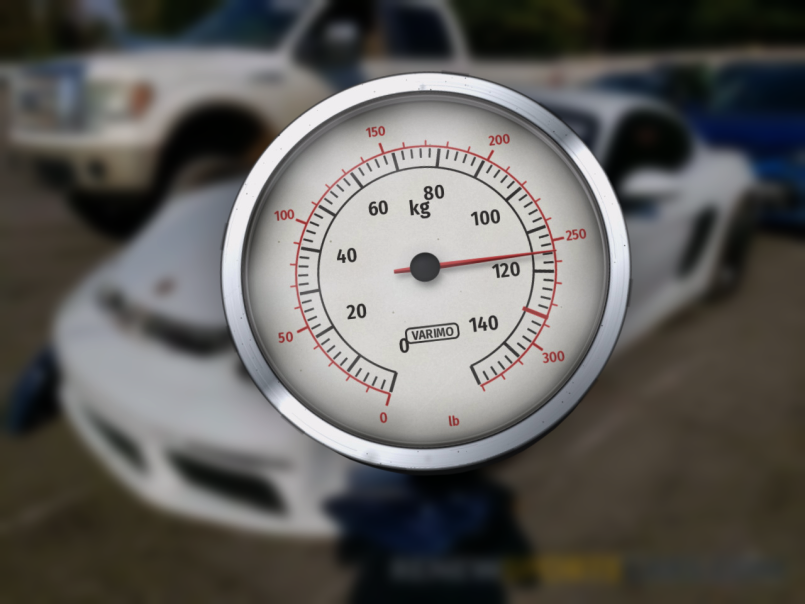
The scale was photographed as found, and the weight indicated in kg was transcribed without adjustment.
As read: 116 kg
